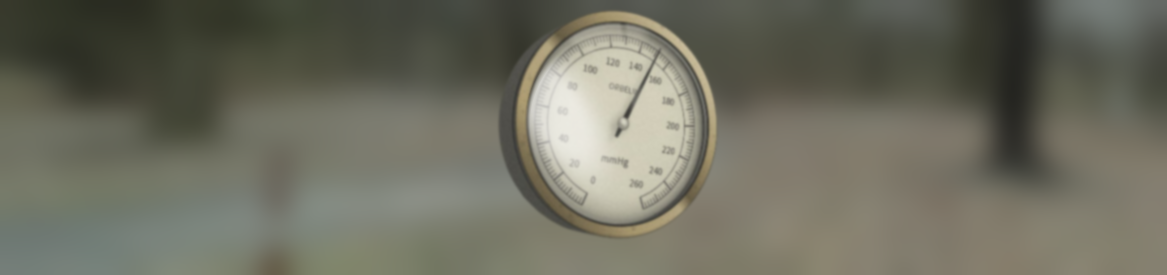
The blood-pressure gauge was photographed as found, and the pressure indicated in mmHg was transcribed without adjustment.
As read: 150 mmHg
